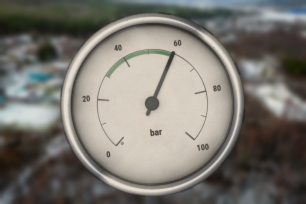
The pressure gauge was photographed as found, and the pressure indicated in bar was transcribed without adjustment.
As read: 60 bar
